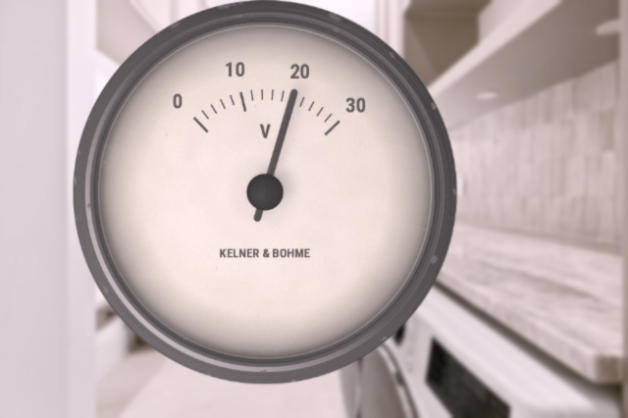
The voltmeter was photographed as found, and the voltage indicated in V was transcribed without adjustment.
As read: 20 V
